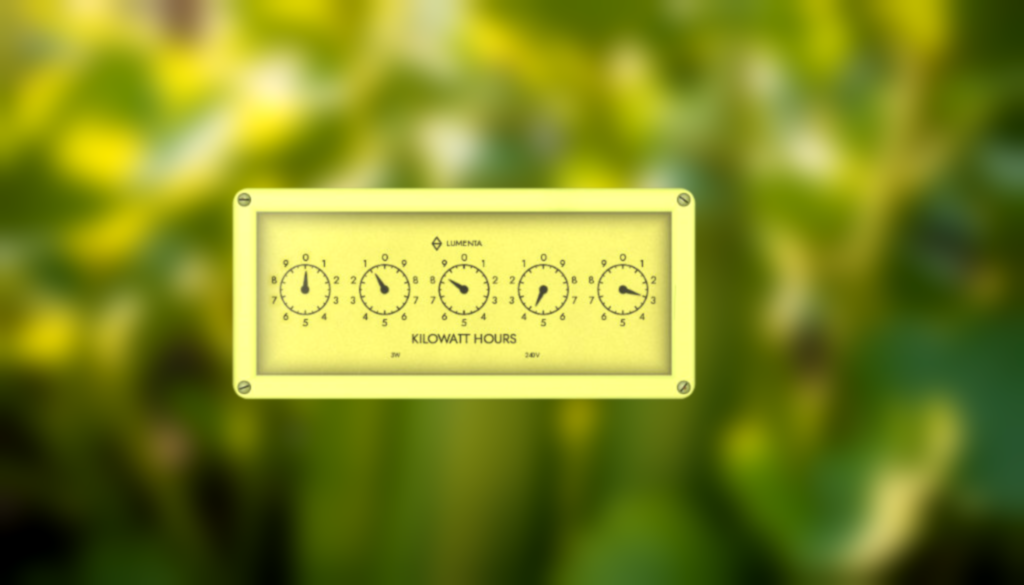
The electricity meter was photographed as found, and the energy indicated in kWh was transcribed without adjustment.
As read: 843 kWh
